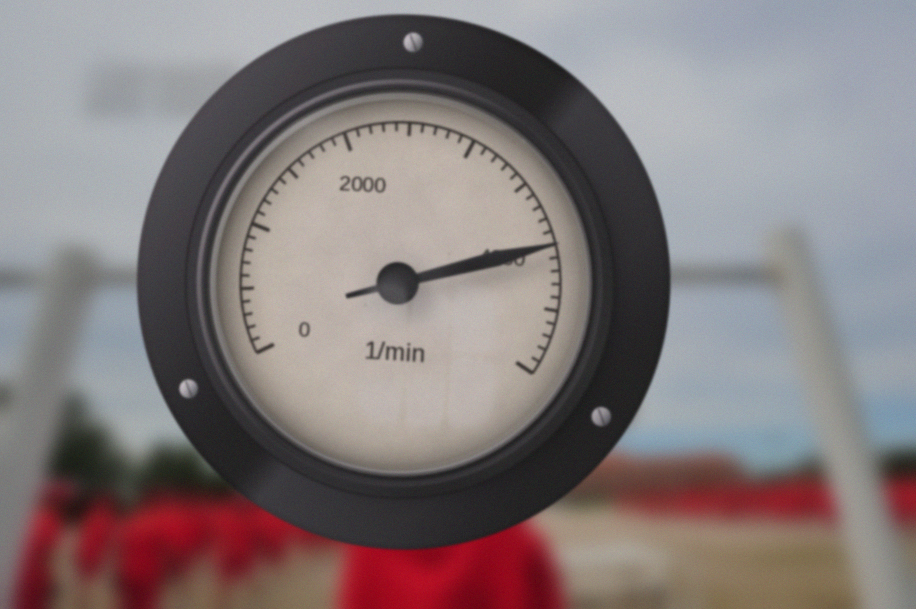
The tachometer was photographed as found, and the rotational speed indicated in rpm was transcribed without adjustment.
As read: 4000 rpm
